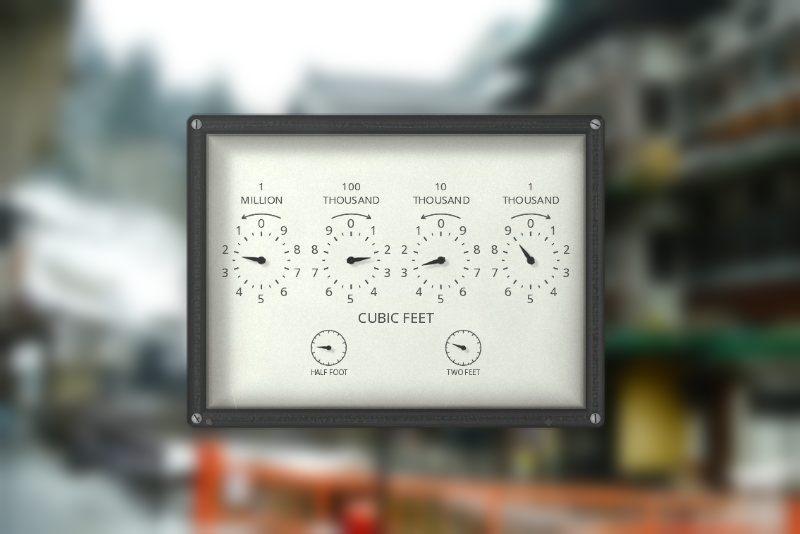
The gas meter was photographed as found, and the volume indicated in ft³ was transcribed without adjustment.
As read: 222900 ft³
